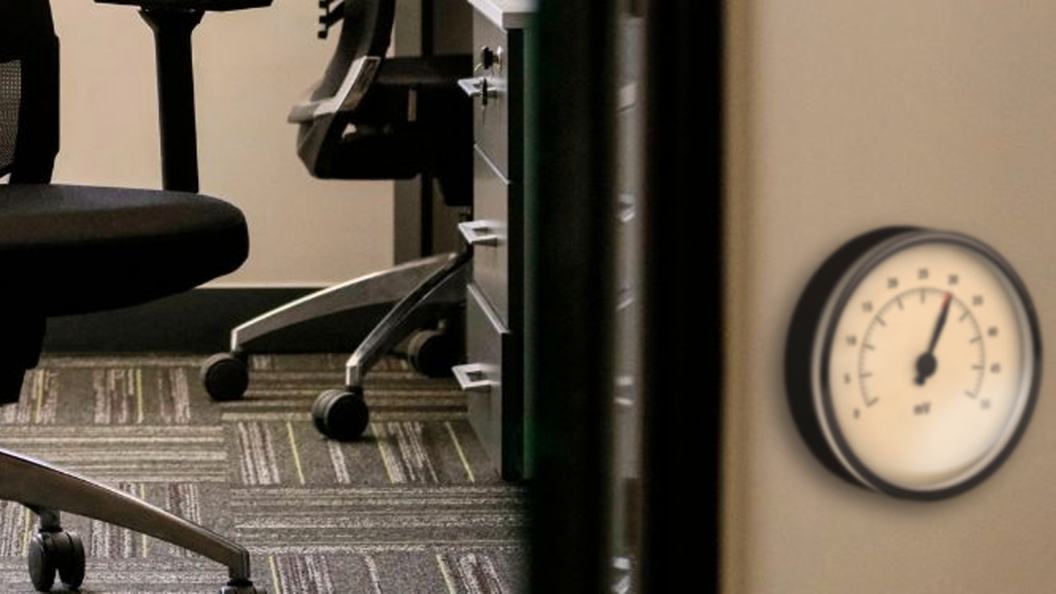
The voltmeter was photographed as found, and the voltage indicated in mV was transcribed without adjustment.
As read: 30 mV
